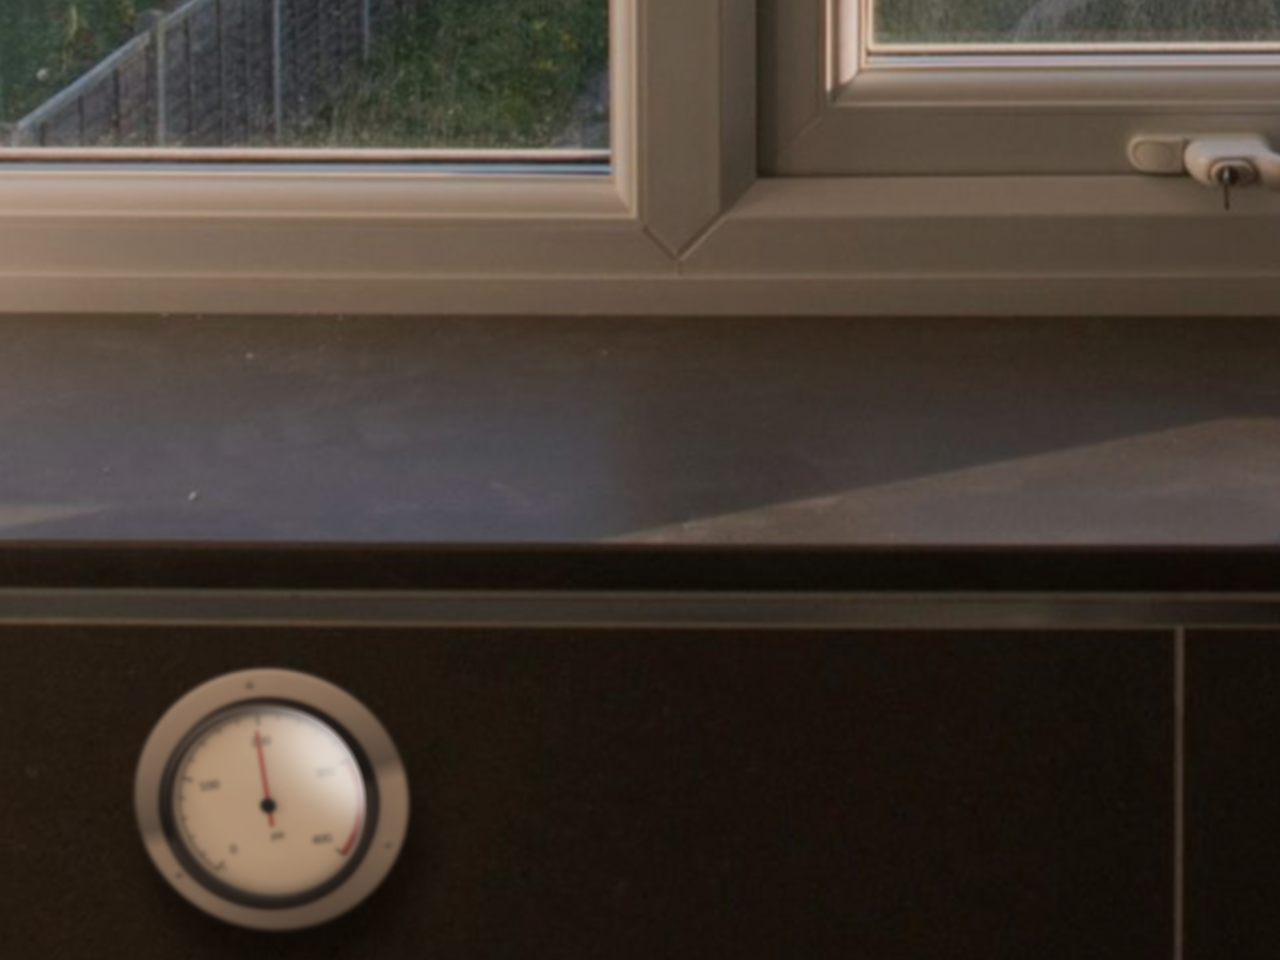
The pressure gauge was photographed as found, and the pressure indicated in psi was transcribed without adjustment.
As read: 200 psi
